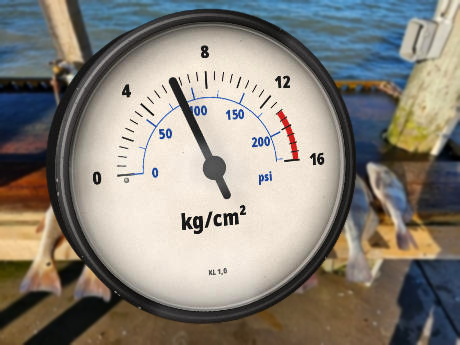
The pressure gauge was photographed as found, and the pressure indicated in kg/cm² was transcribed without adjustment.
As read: 6 kg/cm²
